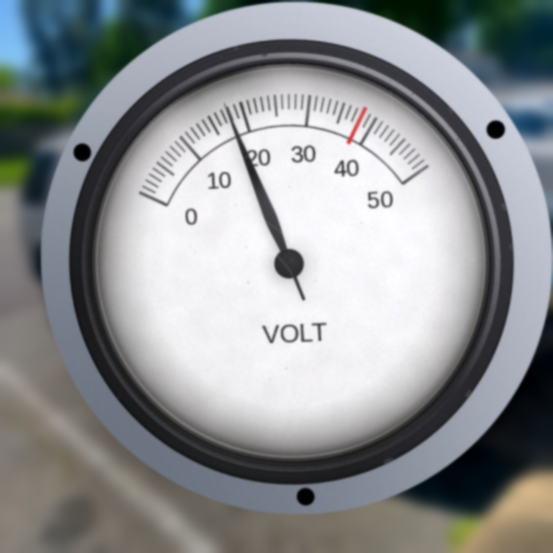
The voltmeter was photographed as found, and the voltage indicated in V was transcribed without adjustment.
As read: 18 V
